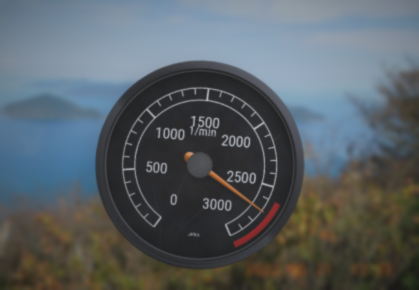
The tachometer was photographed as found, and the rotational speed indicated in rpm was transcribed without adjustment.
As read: 2700 rpm
